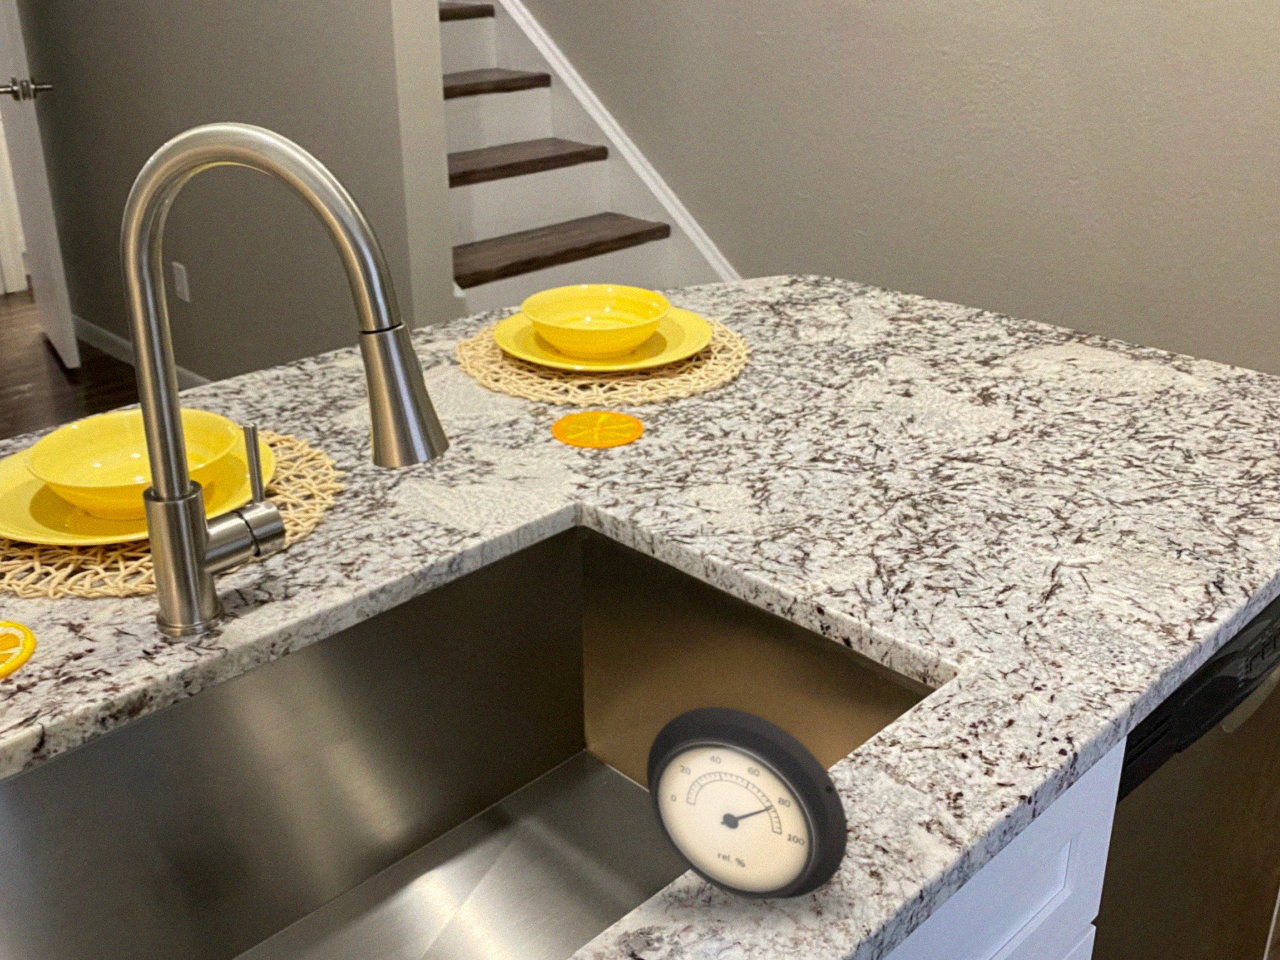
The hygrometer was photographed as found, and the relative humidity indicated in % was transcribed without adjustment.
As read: 80 %
